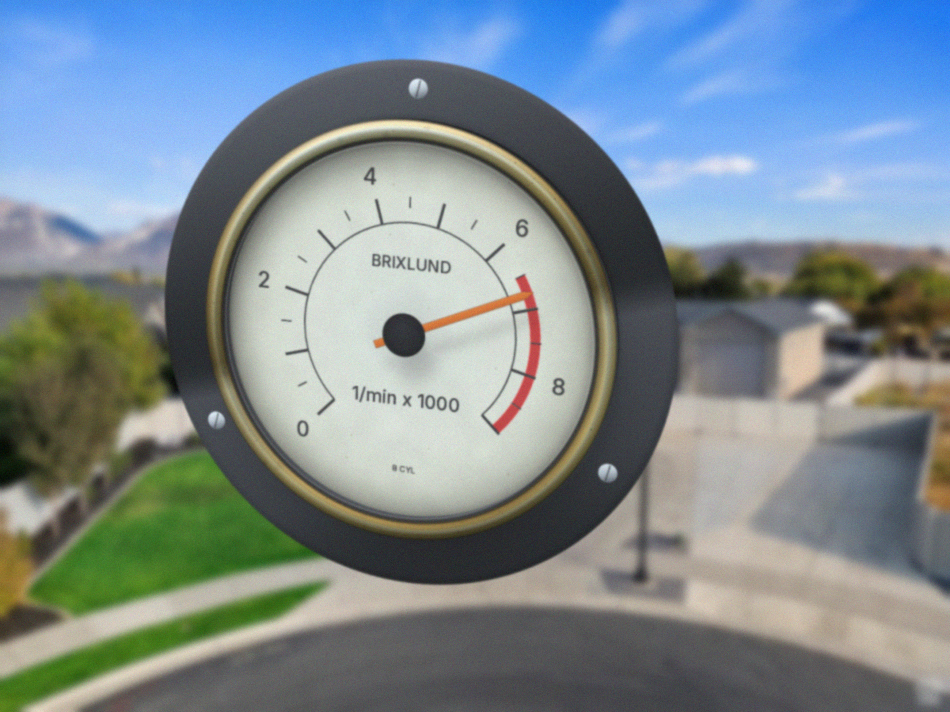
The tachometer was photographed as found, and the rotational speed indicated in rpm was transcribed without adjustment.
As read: 6750 rpm
